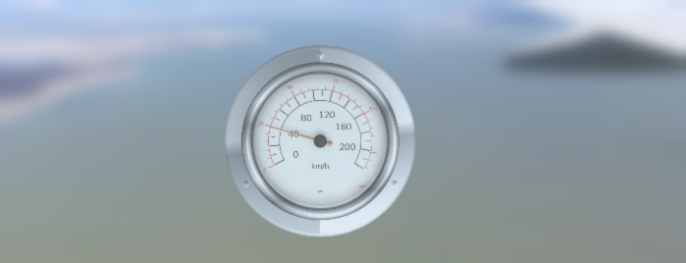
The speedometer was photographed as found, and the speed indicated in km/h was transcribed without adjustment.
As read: 40 km/h
